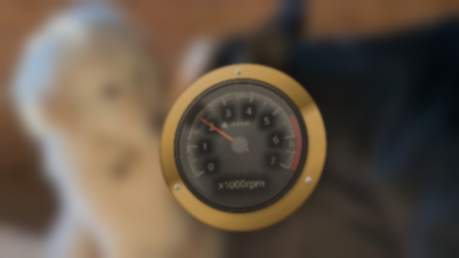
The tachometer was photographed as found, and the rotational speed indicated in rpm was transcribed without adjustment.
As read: 2000 rpm
